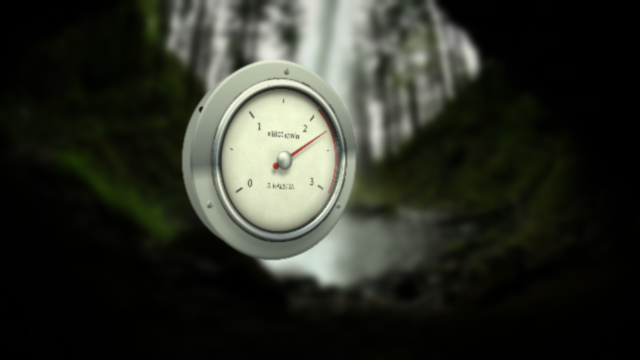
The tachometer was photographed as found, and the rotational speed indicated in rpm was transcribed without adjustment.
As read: 2250 rpm
